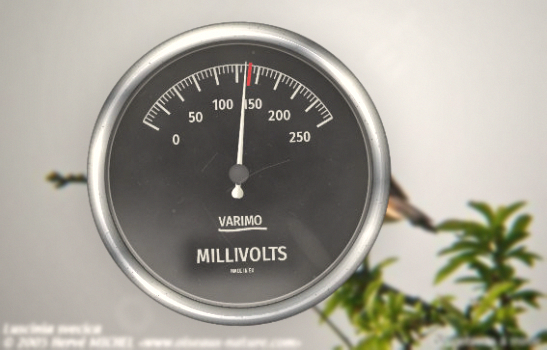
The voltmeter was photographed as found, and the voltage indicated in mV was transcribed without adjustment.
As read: 135 mV
